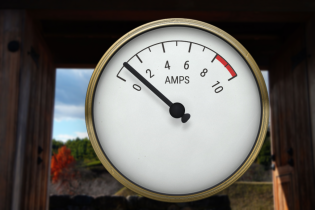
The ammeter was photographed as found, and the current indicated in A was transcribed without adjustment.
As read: 1 A
